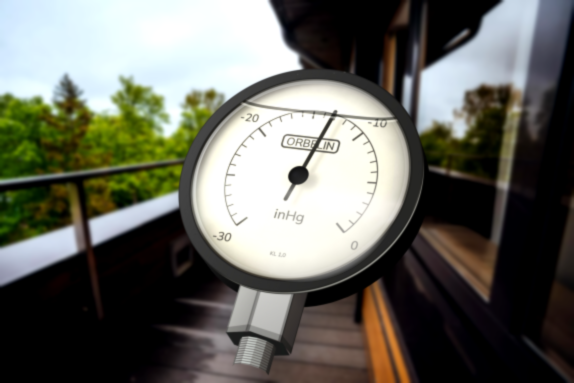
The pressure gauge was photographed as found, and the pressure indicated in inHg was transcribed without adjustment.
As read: -13 inHg
